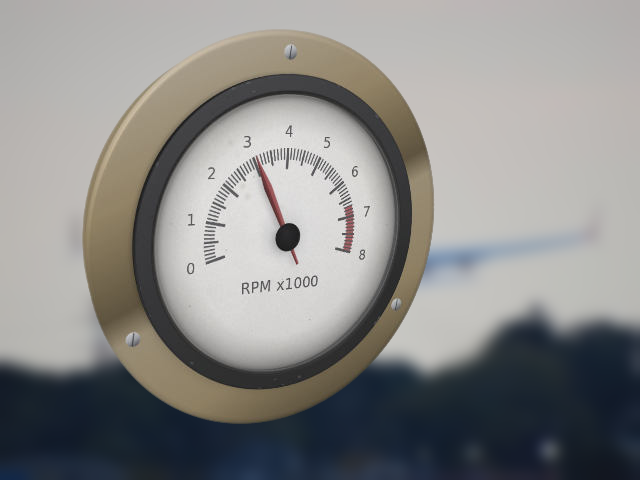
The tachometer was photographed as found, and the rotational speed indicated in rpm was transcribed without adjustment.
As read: 3000 rpm
